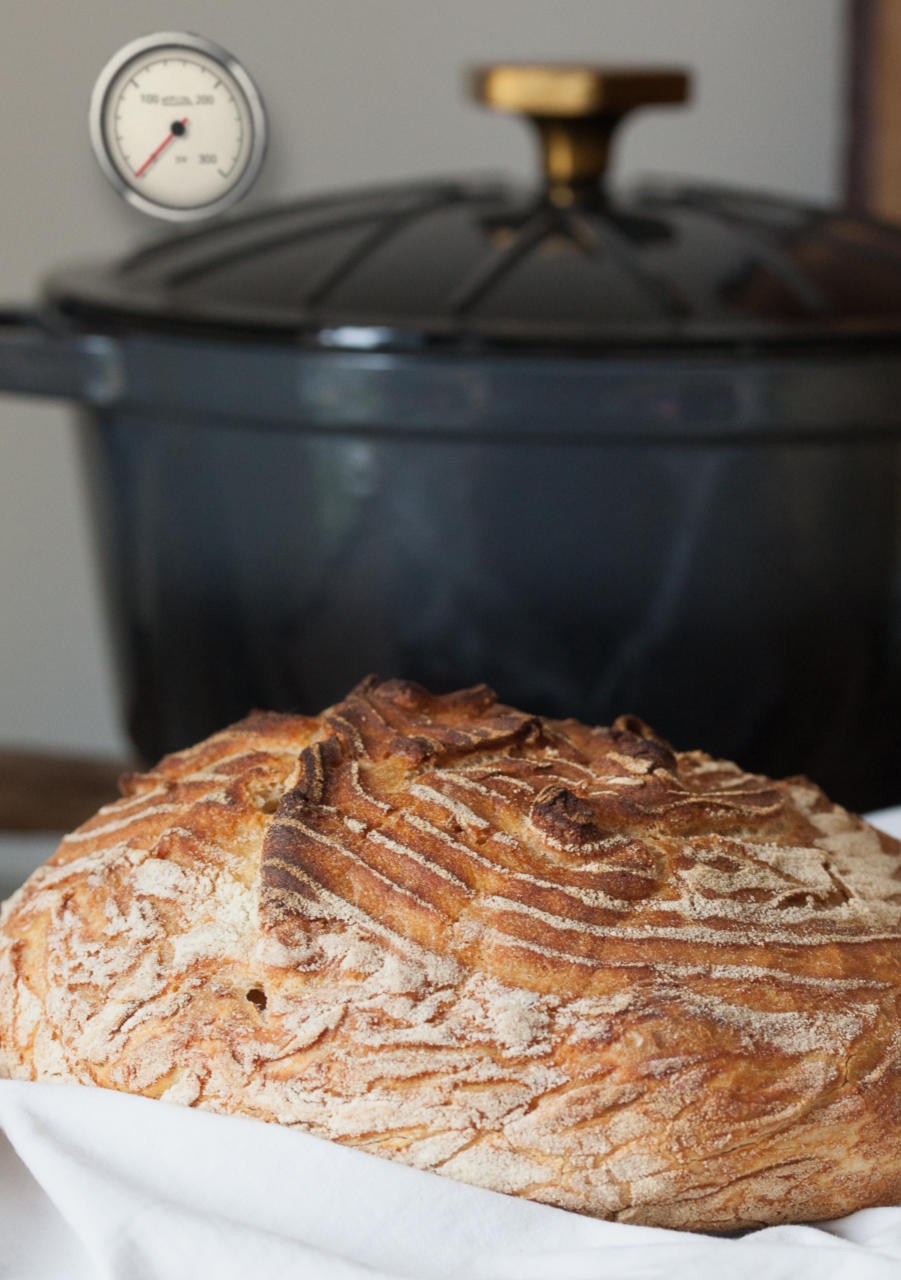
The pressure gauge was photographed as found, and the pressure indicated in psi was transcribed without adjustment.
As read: 0 psi
